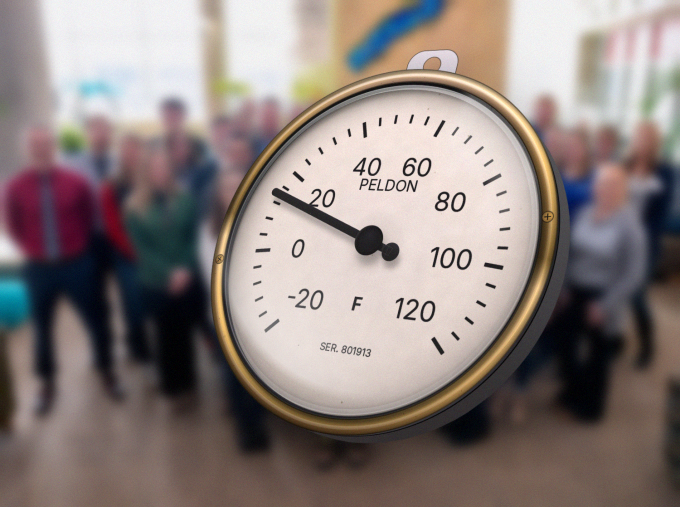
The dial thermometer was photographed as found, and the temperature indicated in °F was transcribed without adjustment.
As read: 14 °F
